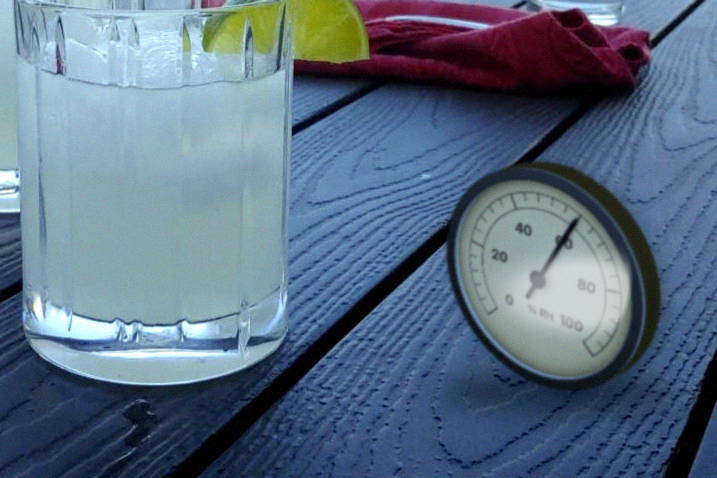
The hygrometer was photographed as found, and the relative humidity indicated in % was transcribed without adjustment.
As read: 60 %
